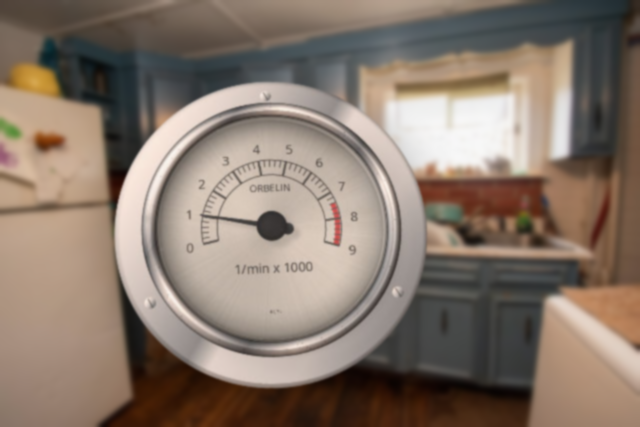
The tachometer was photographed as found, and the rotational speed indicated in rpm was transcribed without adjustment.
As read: 1000 rpm
